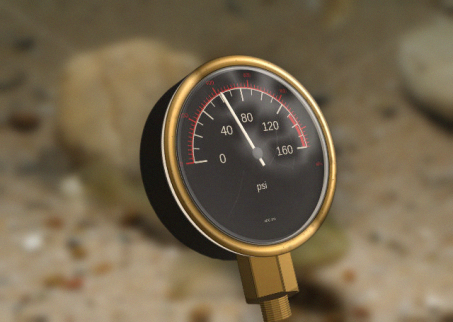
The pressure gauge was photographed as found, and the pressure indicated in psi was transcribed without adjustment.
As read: 60 psi
